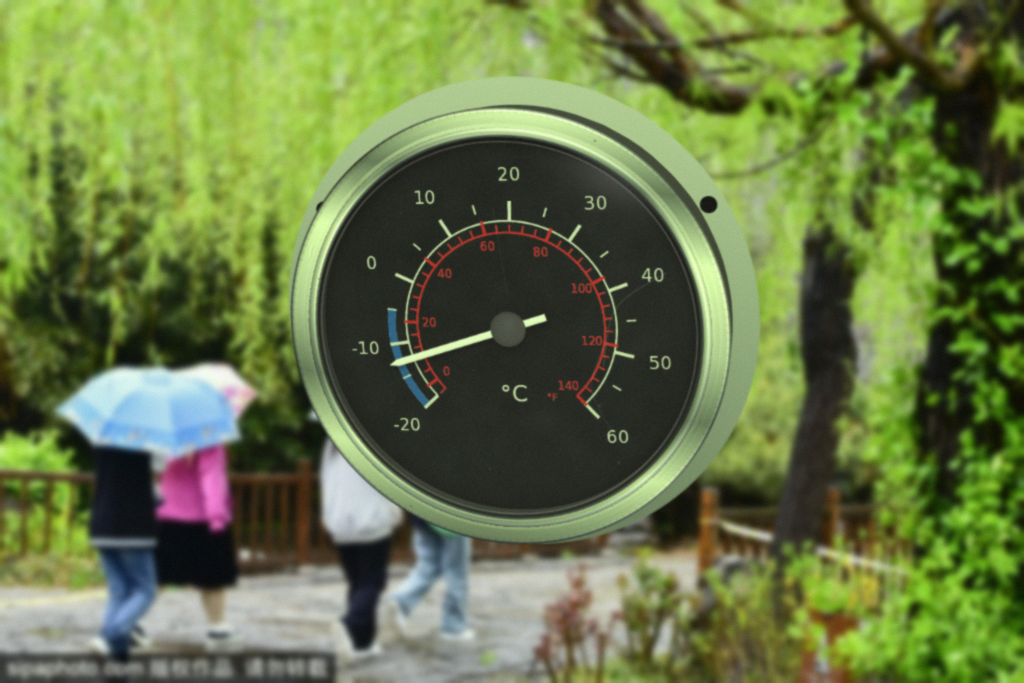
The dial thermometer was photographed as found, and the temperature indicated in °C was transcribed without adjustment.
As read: -12.5 °C
